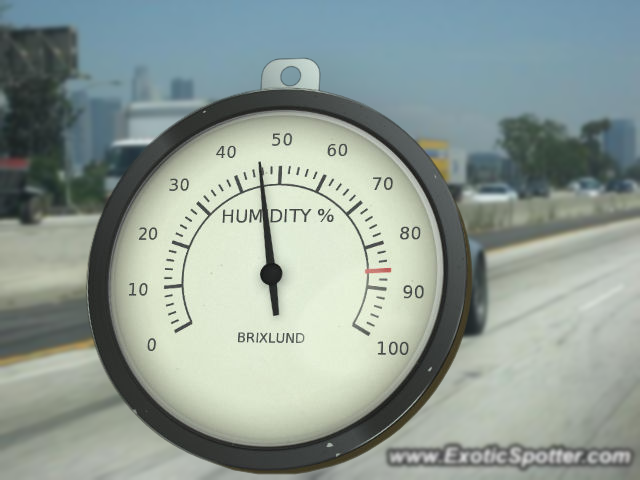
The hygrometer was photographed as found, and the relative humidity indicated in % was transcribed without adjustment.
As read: 46 %
